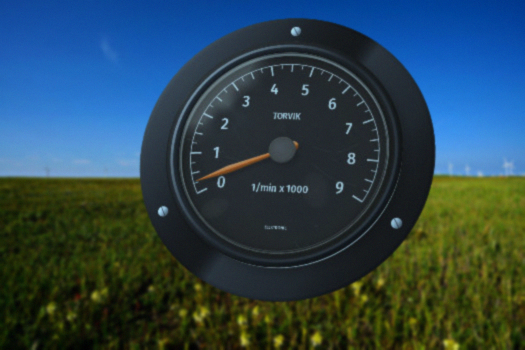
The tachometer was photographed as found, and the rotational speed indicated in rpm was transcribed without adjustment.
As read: 250 rpm
